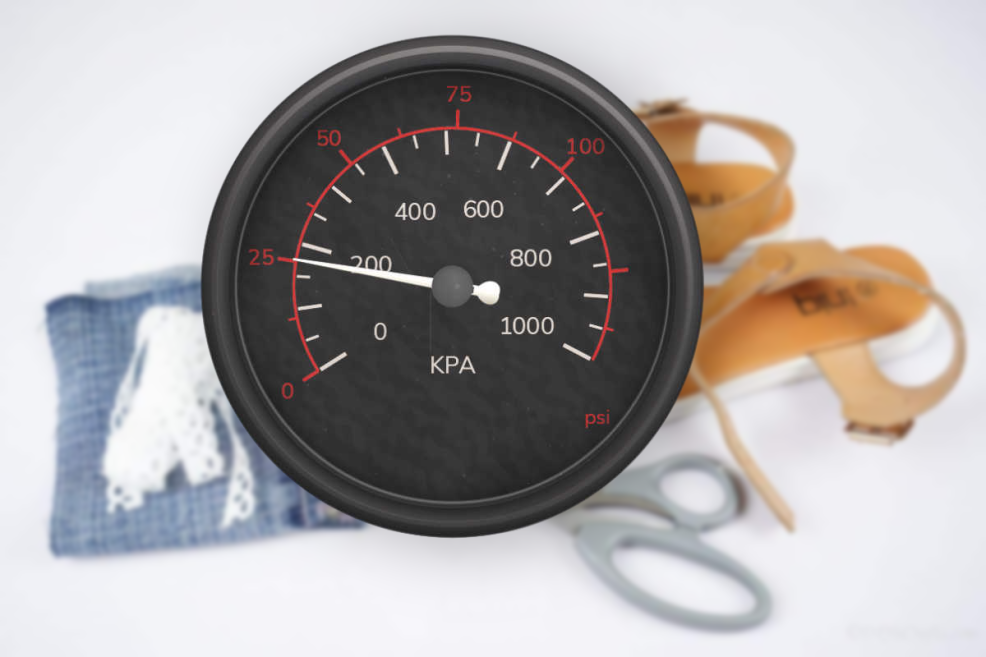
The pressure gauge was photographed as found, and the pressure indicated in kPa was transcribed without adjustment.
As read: 175 kPa
